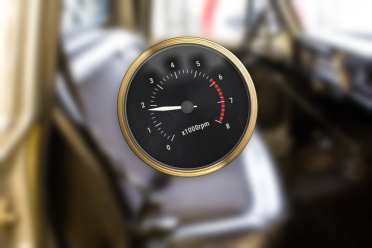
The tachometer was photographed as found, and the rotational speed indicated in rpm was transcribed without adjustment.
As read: 1800 rpm
